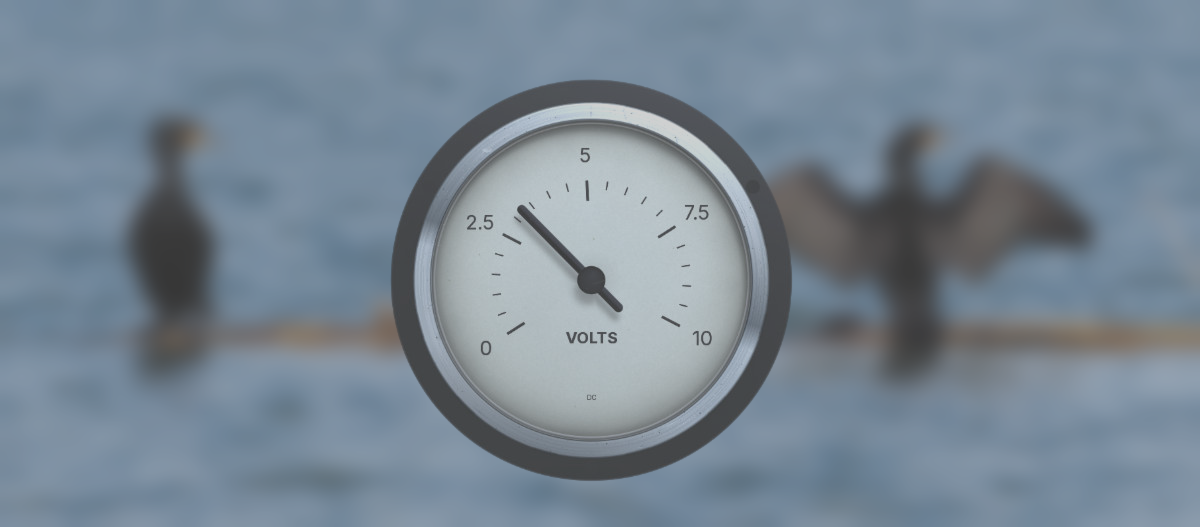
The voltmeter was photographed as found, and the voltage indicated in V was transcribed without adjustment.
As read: 3.25 V
